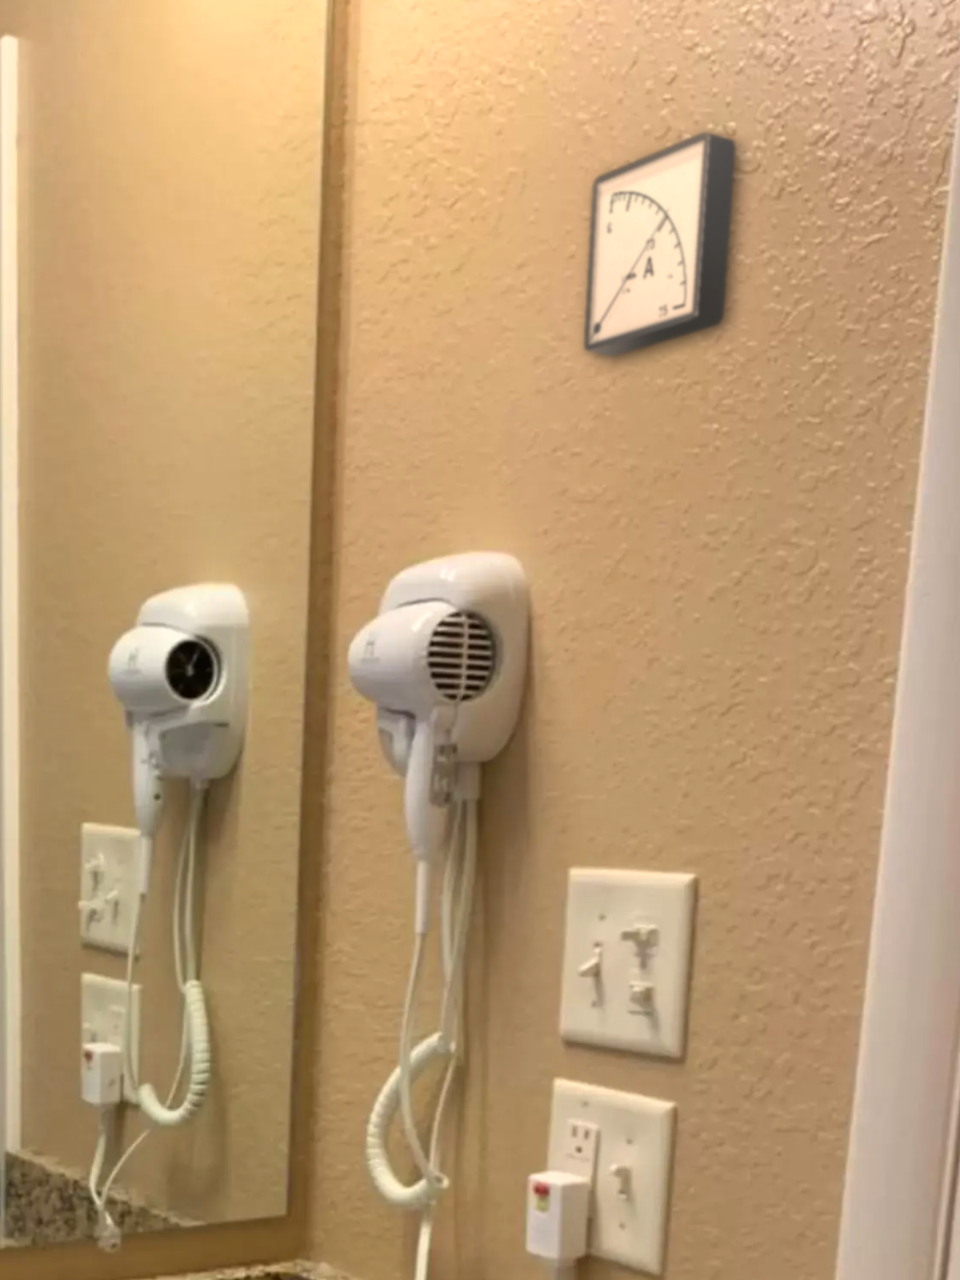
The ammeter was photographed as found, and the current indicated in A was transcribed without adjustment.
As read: 10 A
